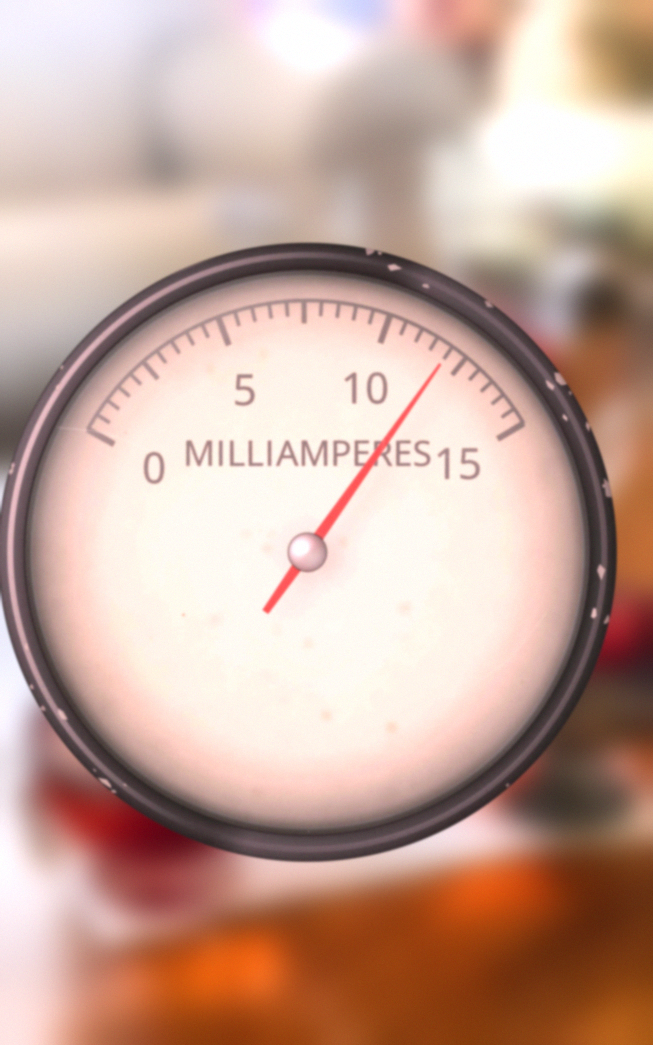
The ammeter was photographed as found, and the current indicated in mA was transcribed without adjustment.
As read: 12 mA
